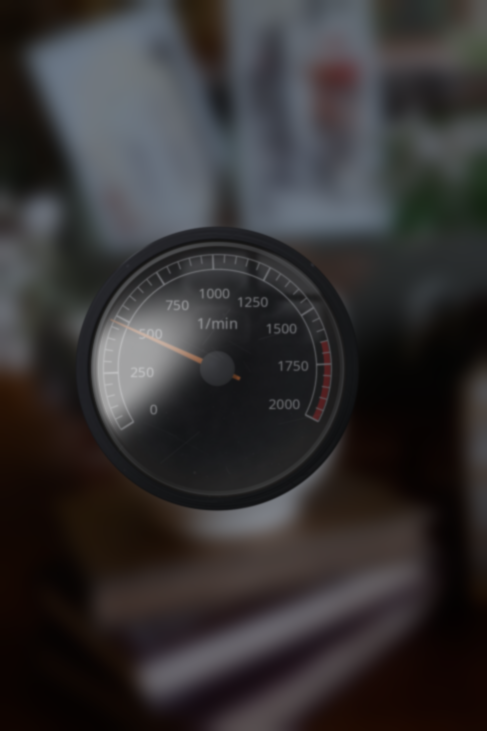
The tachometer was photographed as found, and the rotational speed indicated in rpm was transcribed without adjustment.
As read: 475 rpm
